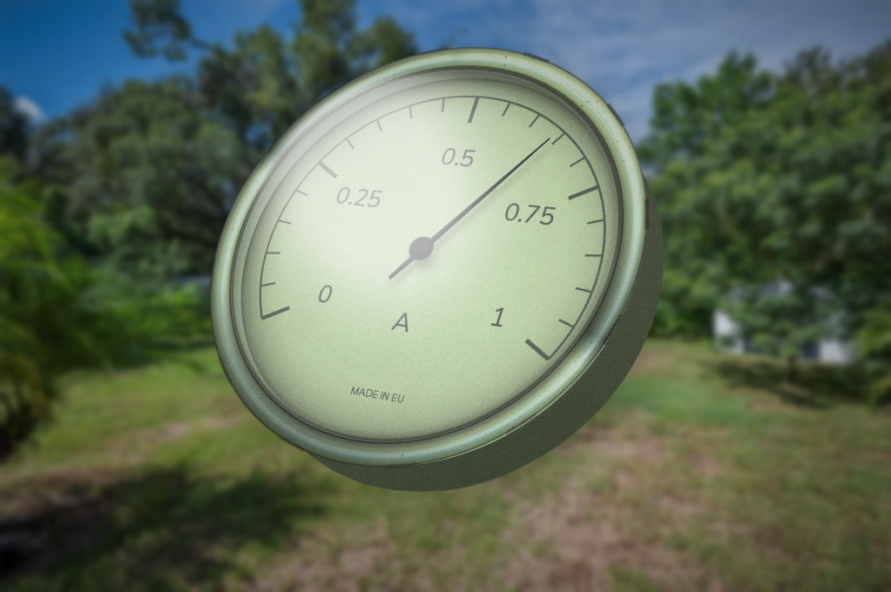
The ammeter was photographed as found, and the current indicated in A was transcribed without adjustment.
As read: 0.65 A
